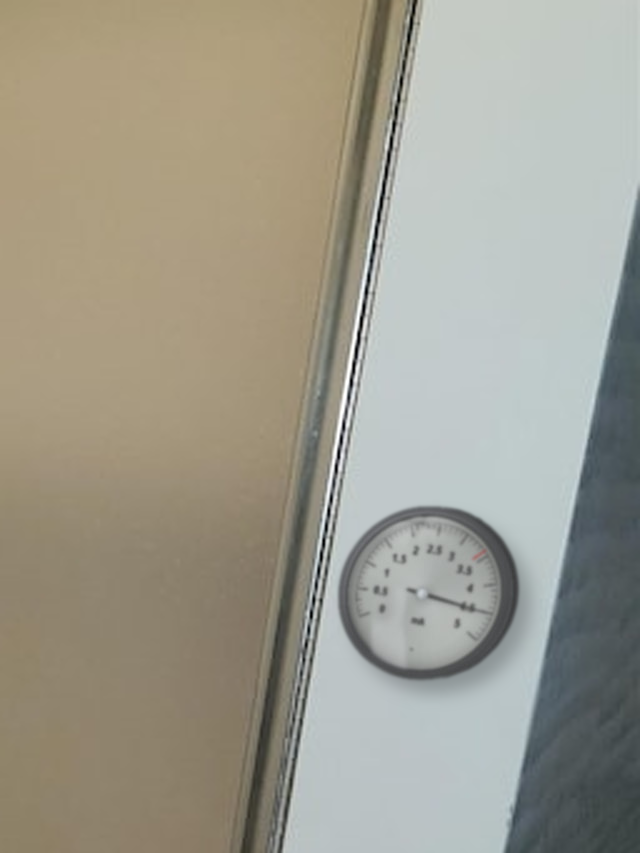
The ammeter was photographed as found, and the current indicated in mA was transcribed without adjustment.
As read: 4.5 mA
